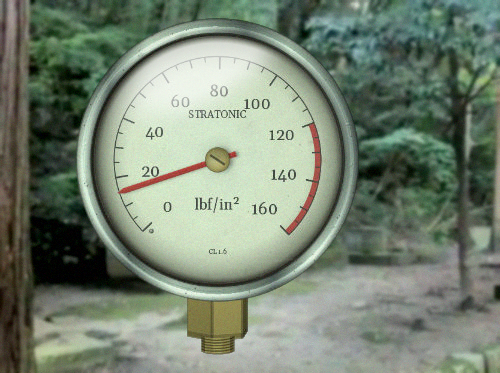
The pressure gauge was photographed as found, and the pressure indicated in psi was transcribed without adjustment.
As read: 15 psi
